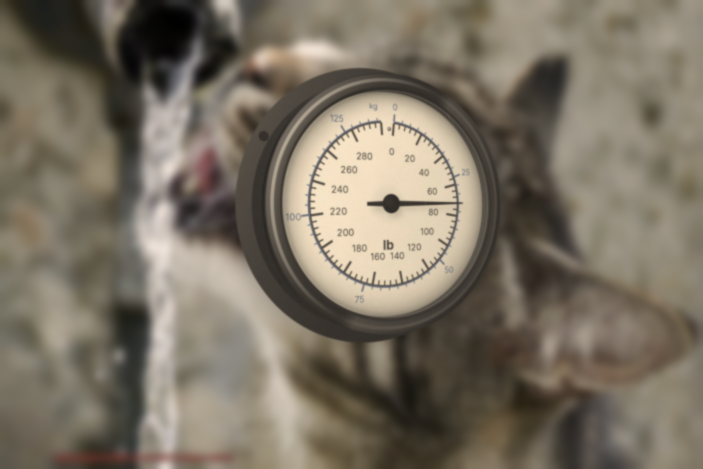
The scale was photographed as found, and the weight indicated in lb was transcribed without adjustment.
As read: 72 lb
